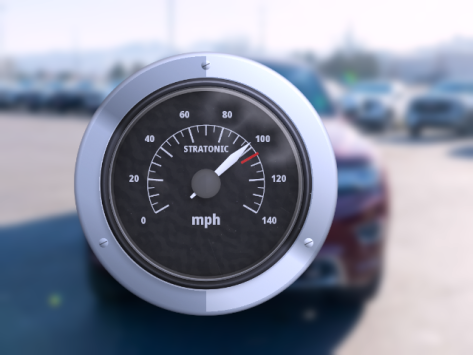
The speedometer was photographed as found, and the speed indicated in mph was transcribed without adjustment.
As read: 97.5 mph
